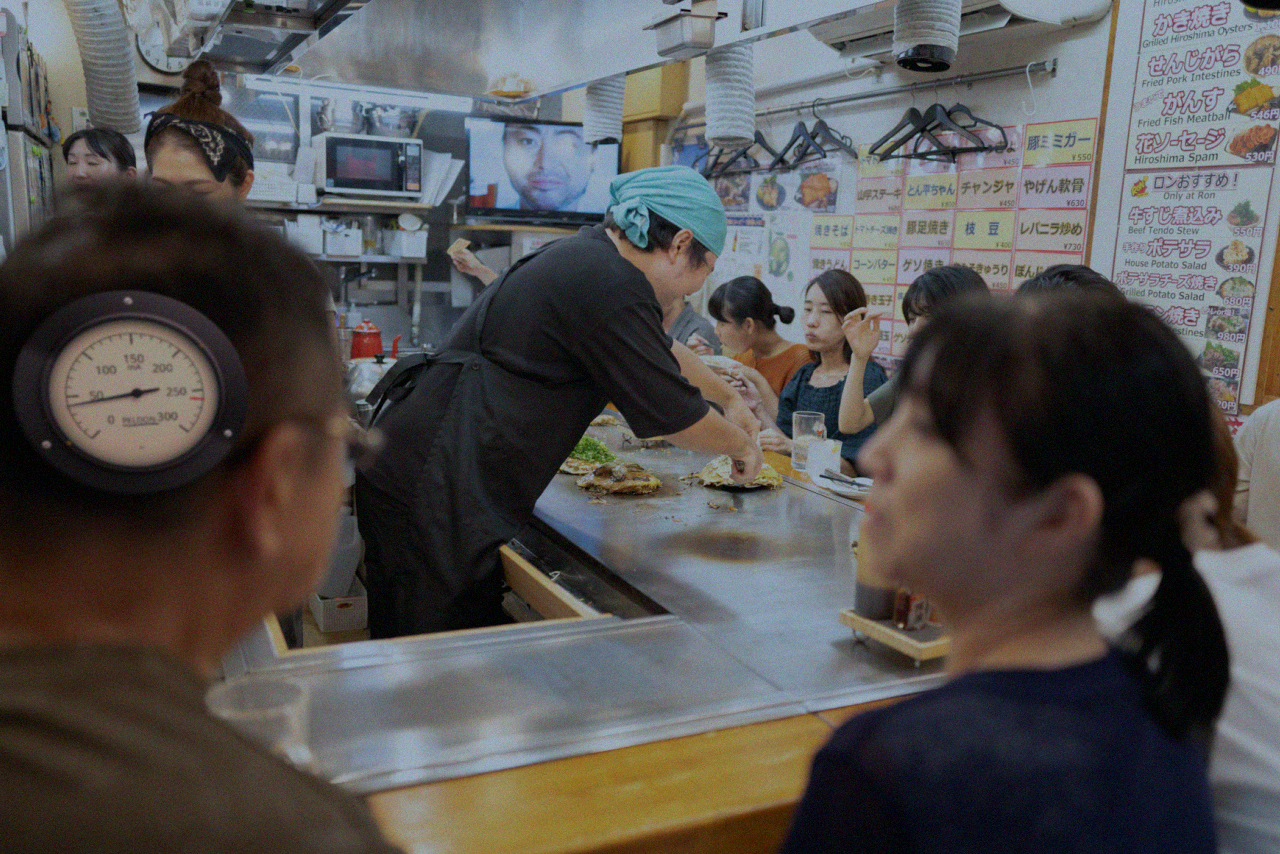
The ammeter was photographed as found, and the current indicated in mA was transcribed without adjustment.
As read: 40 mA
